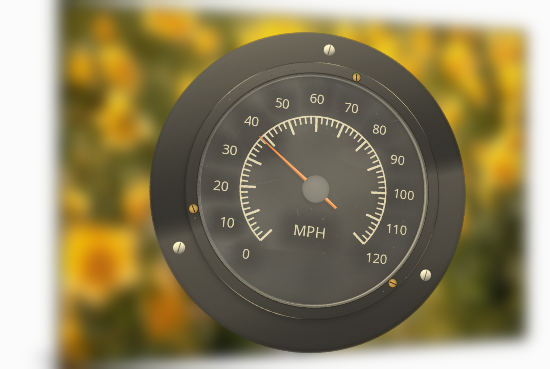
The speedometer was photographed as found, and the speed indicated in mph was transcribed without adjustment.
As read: 38 mph
